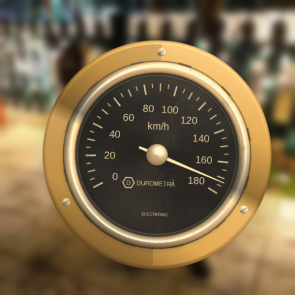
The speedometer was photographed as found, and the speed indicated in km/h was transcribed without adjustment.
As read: 172.5 km/h
